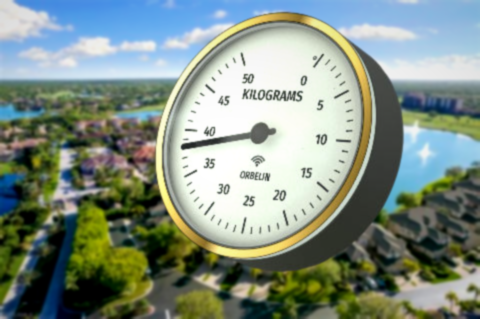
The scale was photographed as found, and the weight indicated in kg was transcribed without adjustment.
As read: 38 kg
